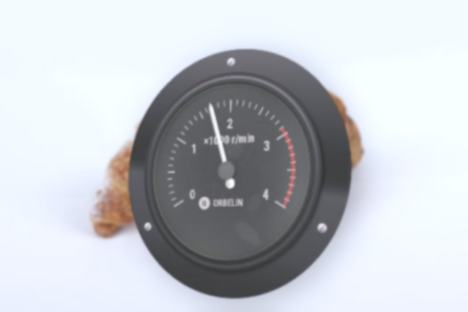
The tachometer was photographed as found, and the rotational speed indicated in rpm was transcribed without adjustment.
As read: 1700 rpm
